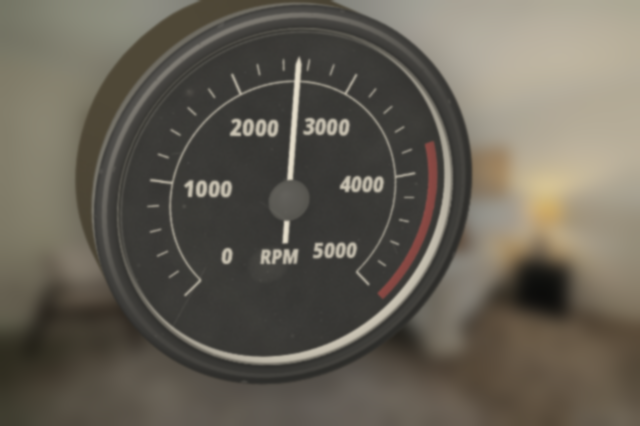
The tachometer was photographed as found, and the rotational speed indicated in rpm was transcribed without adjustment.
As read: 2500 rpm
